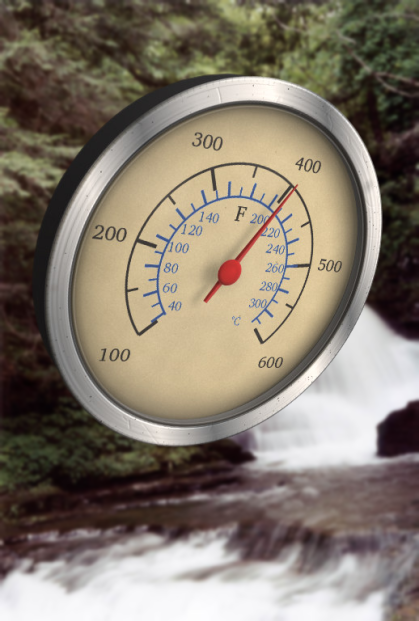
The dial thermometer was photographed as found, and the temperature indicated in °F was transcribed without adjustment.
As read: 400 °F
